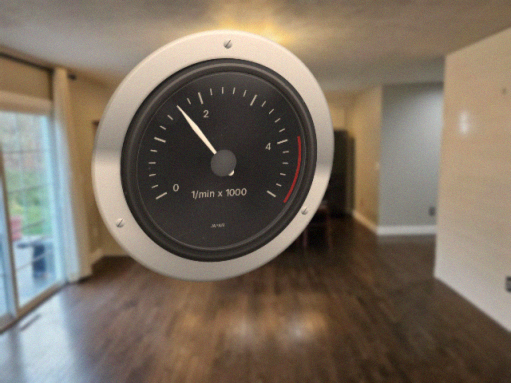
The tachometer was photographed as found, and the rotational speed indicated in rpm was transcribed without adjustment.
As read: 1600 rpm
